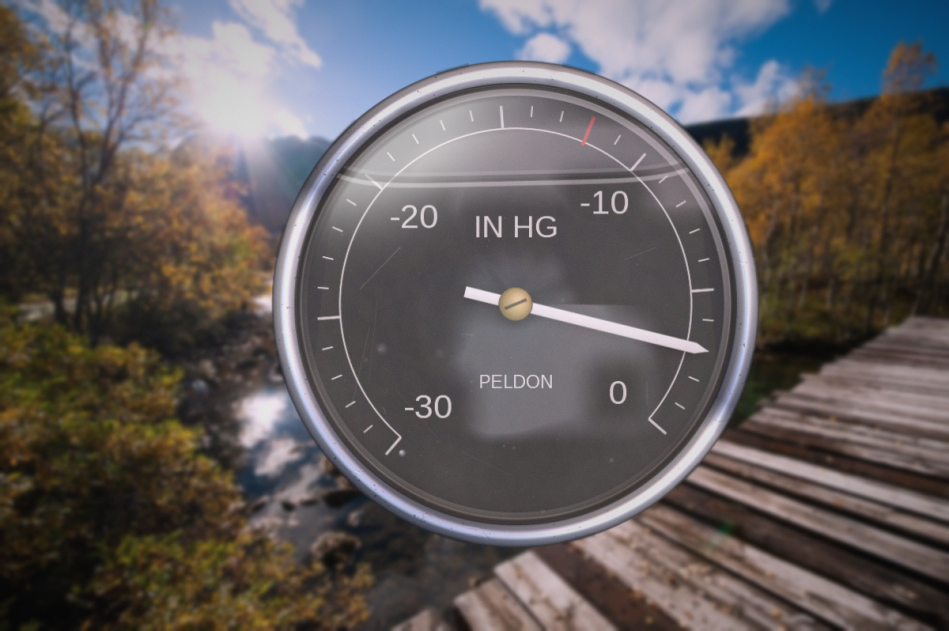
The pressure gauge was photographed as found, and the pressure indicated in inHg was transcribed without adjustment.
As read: -3 inHg
